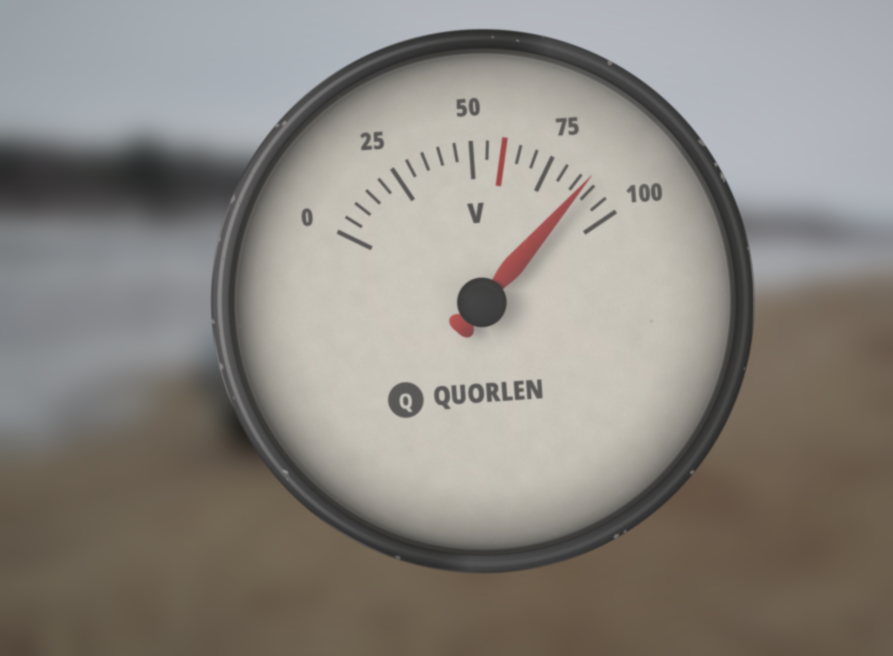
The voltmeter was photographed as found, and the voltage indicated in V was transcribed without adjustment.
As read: 87.5 V
